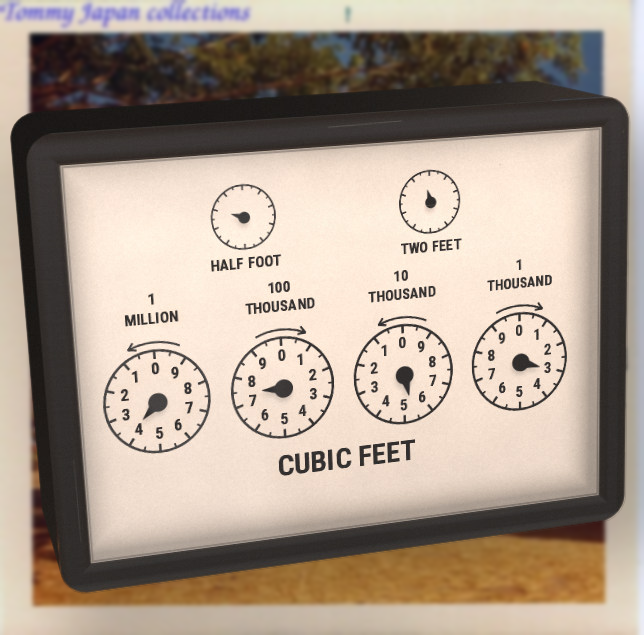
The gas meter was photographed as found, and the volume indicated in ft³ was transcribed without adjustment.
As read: 375300 ft³
